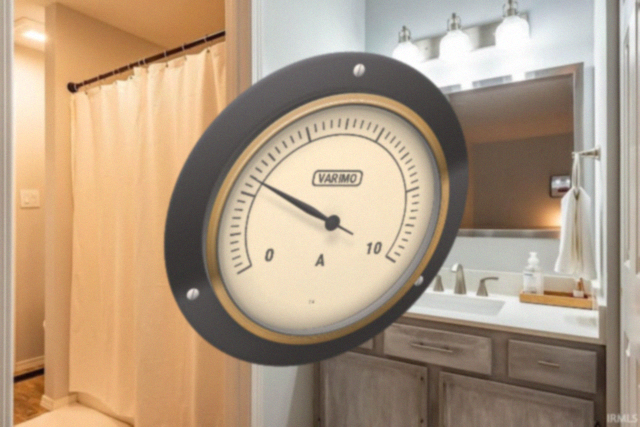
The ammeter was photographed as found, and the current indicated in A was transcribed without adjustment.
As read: 2.4 A
